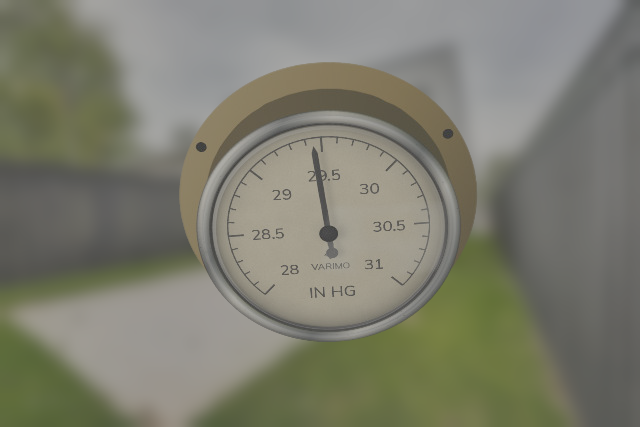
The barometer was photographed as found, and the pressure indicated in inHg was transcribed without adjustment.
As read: 29.45 inHg
